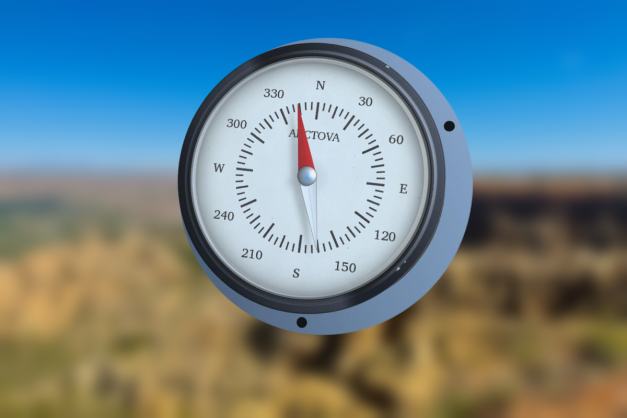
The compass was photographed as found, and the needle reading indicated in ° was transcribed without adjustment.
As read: 345 °
